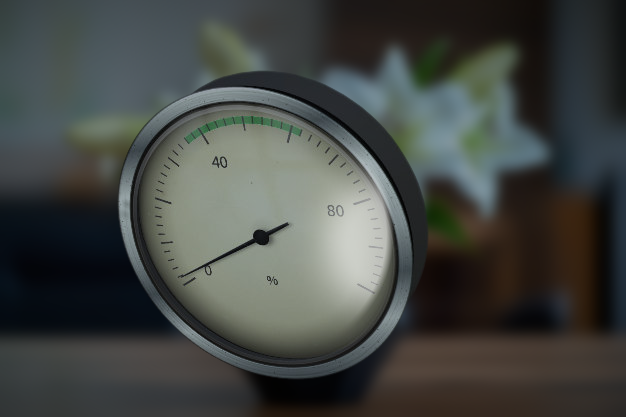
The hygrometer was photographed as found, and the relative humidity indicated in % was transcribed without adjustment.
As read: 2 %
